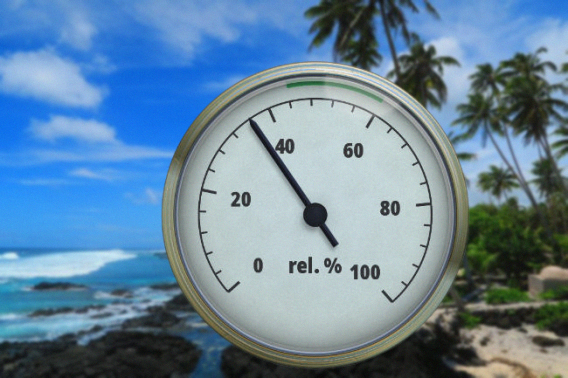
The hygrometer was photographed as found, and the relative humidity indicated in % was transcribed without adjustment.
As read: 36 %
